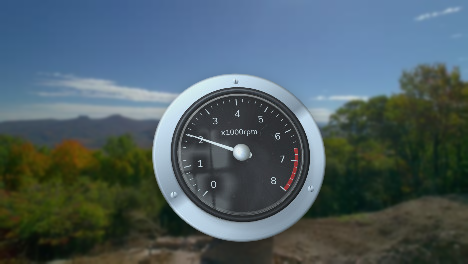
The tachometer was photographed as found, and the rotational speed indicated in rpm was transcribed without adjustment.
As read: 2000 rpm
